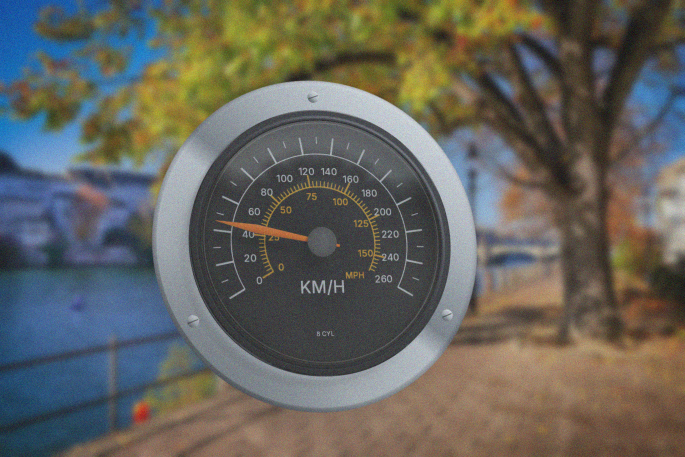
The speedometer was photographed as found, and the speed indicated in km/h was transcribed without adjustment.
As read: 45 km/h
